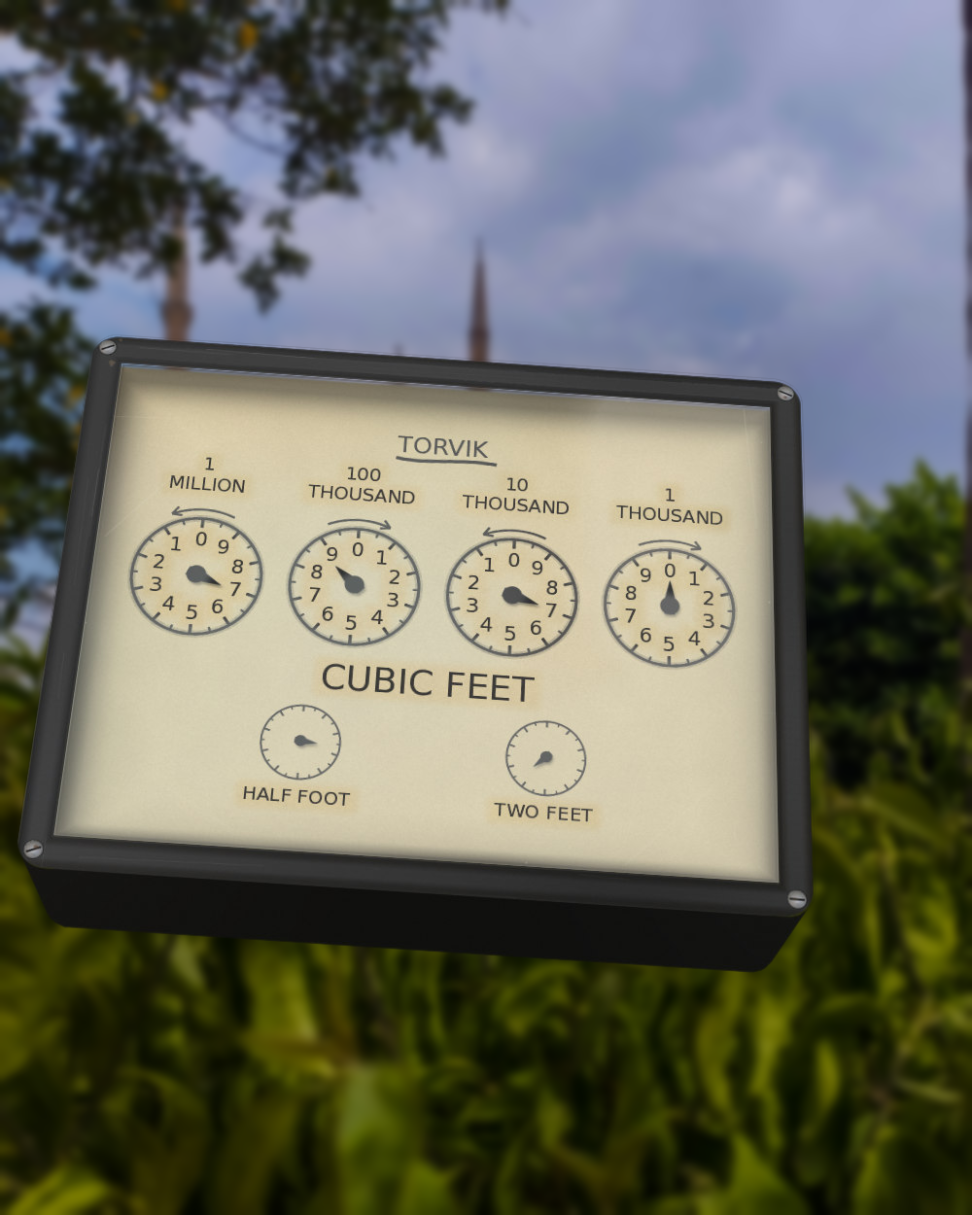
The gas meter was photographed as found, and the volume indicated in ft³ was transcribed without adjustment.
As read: 687000 ft³
